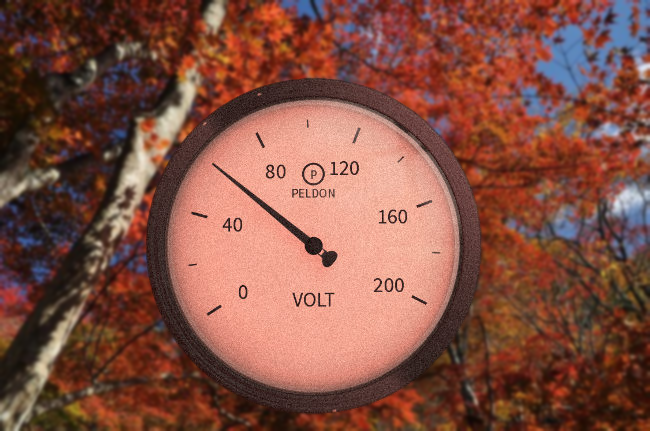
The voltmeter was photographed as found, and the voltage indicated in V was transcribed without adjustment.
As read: 60 V
